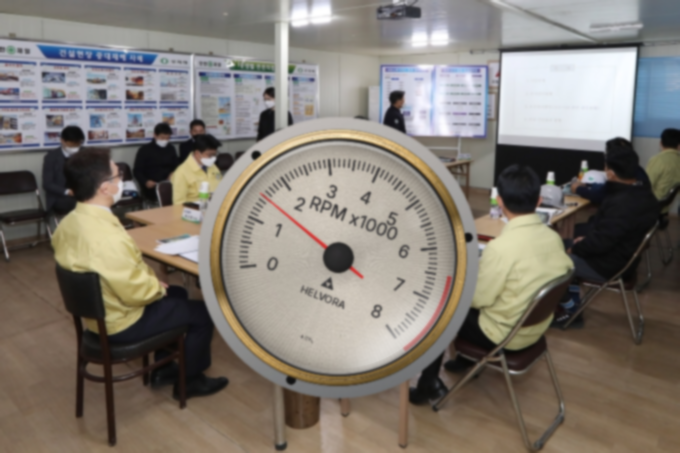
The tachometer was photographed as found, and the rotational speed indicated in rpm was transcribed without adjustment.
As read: 1500 rpm
